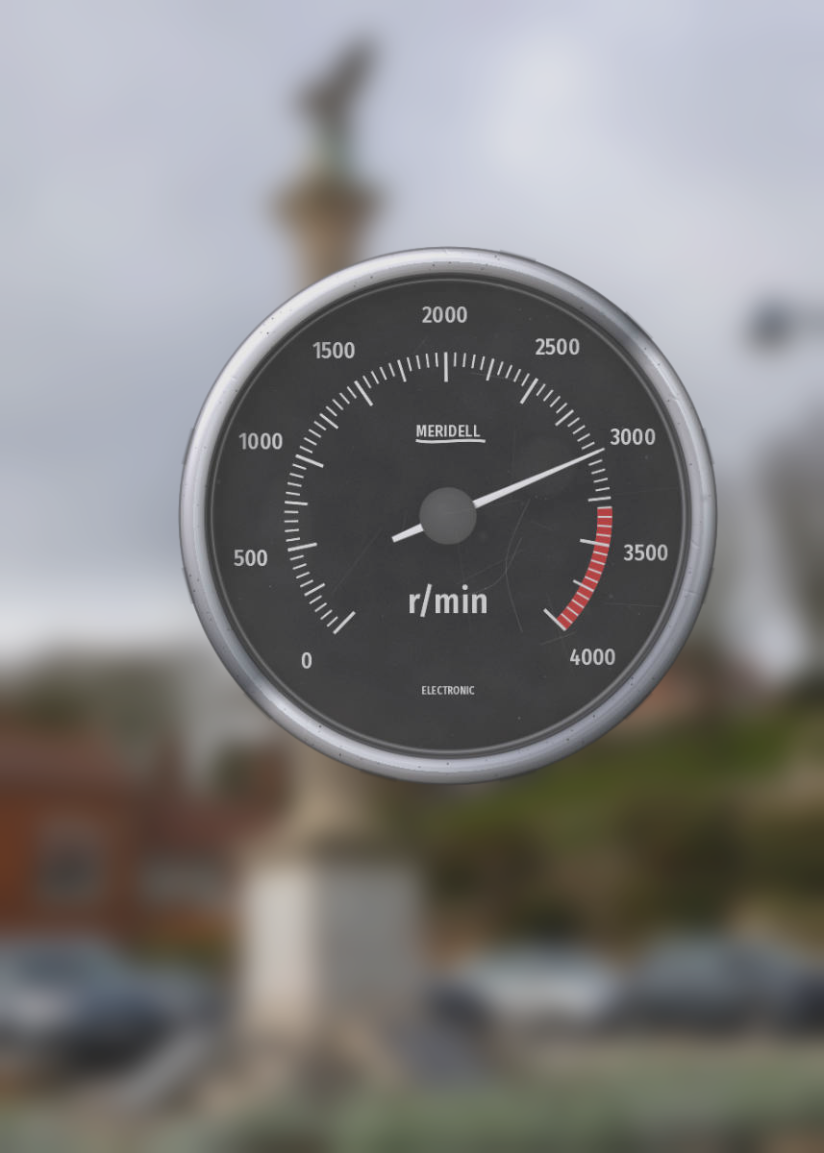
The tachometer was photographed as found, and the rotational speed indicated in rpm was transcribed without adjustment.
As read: 3000 rpm
